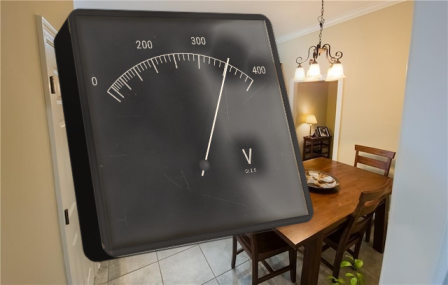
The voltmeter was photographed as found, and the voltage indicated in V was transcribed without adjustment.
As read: 350 V
